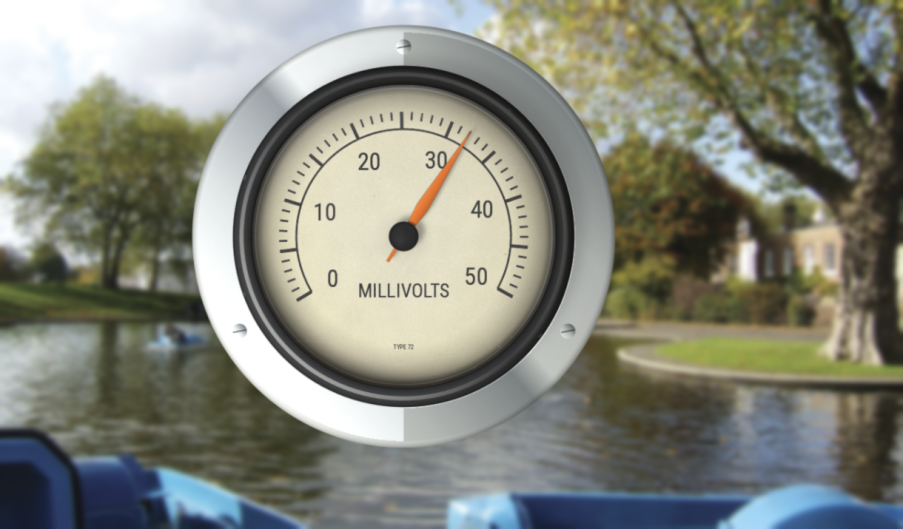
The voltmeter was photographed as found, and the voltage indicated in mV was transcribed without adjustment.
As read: 32 mV
